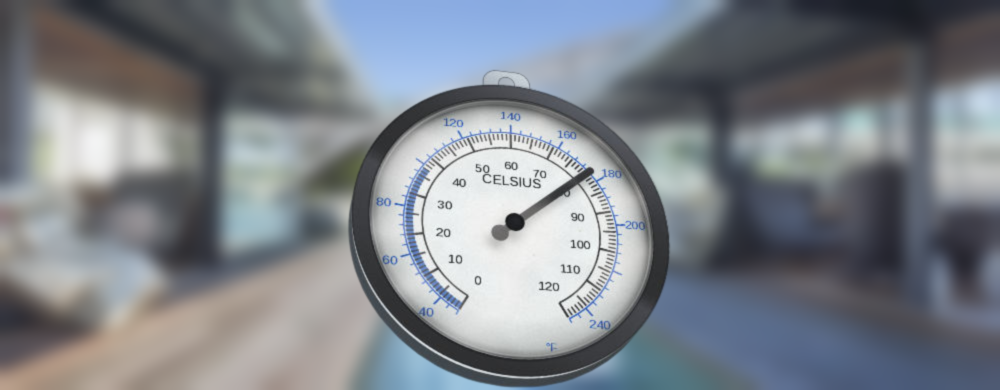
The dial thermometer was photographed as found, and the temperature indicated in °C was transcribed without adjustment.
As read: 80 °C
